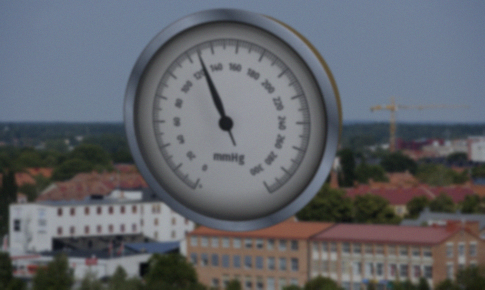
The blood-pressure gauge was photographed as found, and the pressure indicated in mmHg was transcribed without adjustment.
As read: 130 mmHg
